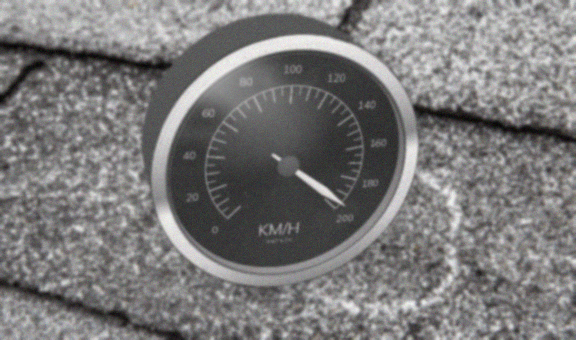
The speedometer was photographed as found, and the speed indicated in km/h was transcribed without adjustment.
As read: 195 km/h
